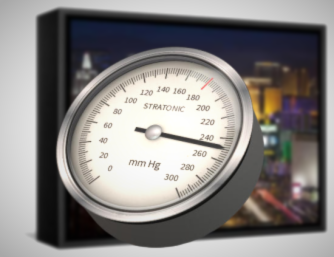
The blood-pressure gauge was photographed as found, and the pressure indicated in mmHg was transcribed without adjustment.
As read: 250 mmHg
